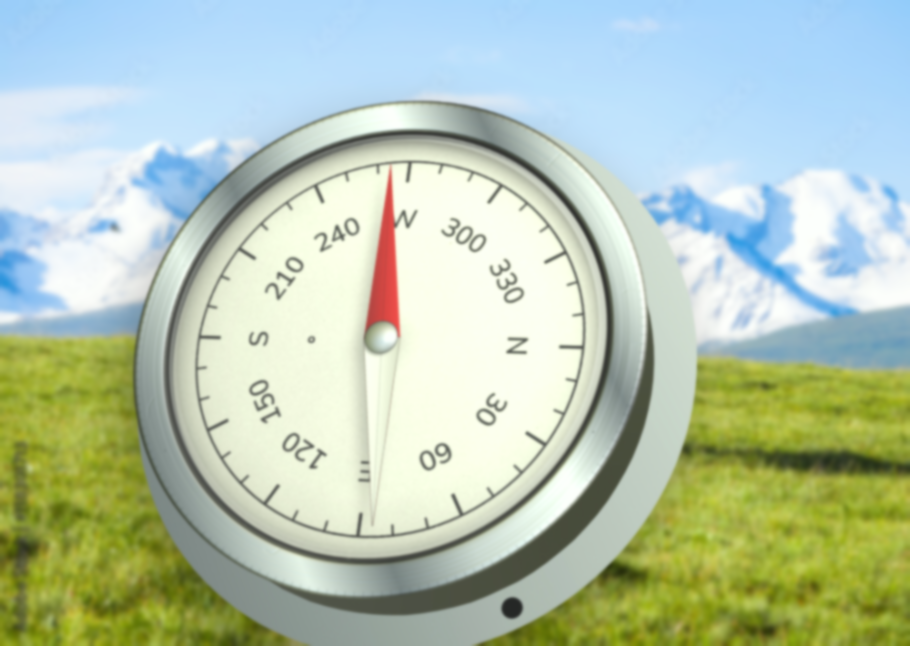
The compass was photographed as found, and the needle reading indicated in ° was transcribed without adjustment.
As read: 265 °
